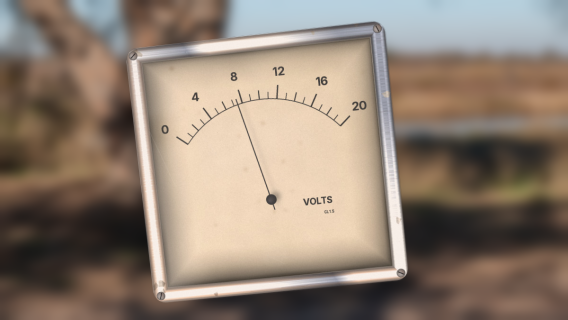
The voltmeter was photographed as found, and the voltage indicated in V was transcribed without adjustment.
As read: 7.5 V
